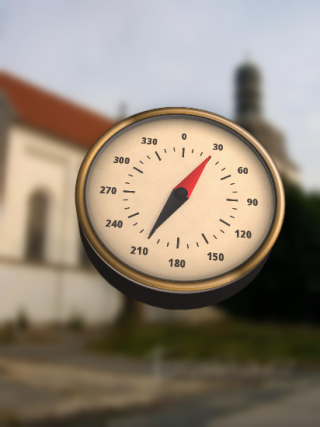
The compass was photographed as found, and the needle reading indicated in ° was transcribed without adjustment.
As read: 30 °
